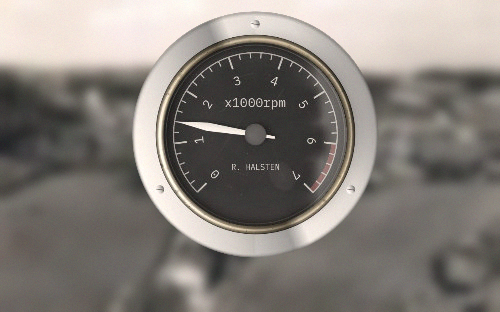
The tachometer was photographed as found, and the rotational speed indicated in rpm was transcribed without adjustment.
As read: 1400 rpm
